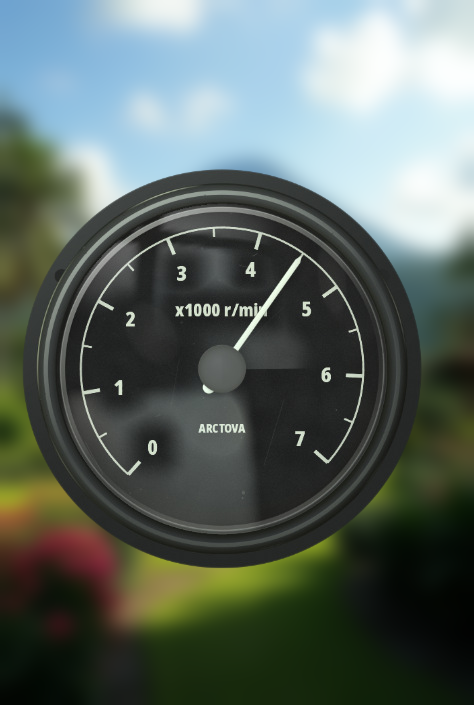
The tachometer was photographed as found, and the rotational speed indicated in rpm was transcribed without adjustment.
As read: 4500 rpm
